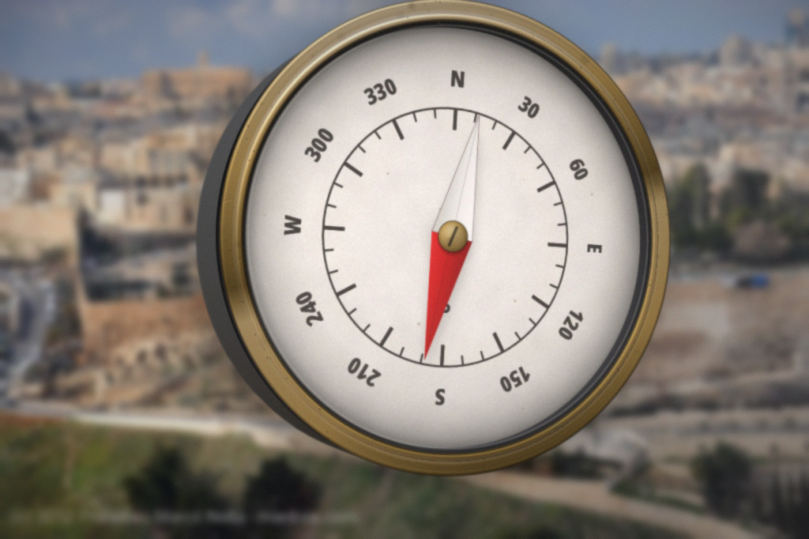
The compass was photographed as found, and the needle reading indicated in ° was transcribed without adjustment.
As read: 190 °
